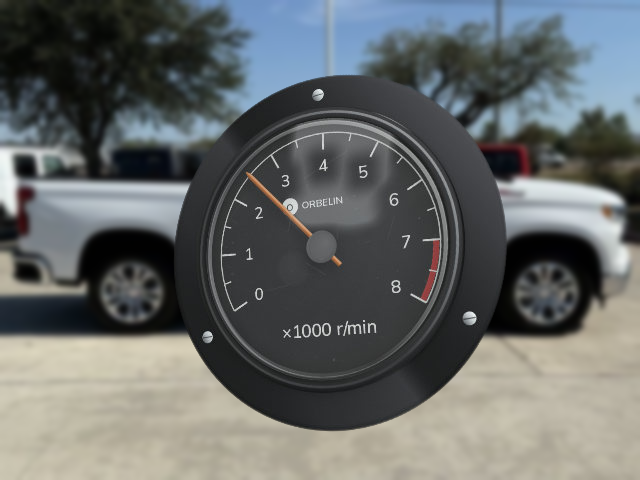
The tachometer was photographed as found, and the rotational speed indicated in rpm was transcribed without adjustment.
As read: 2500 rpm
